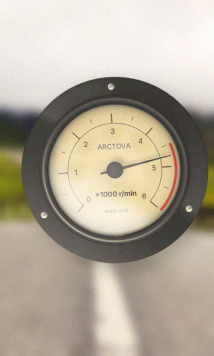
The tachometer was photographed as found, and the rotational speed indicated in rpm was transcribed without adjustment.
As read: 4750 rpm
